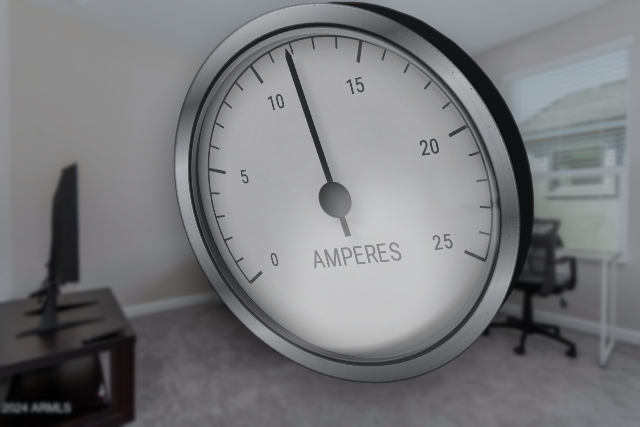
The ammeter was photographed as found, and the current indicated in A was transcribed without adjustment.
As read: 12 A
